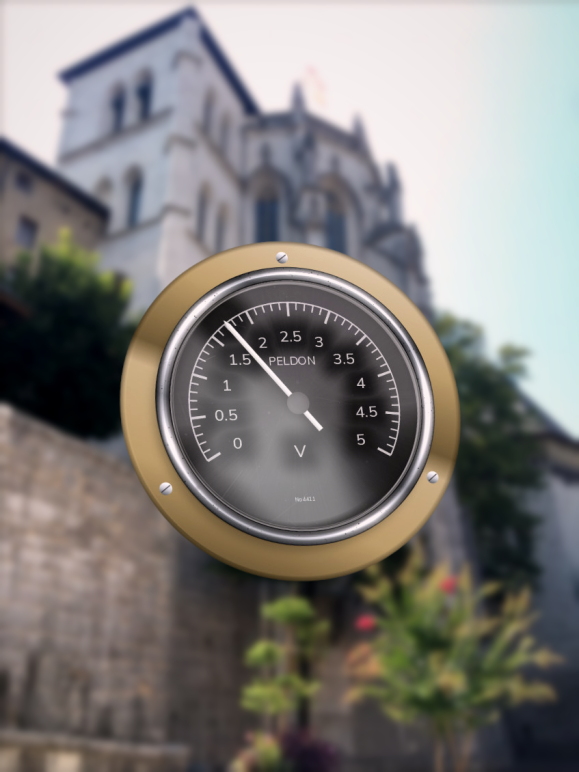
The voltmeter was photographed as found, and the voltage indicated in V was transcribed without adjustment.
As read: 1.7 V
